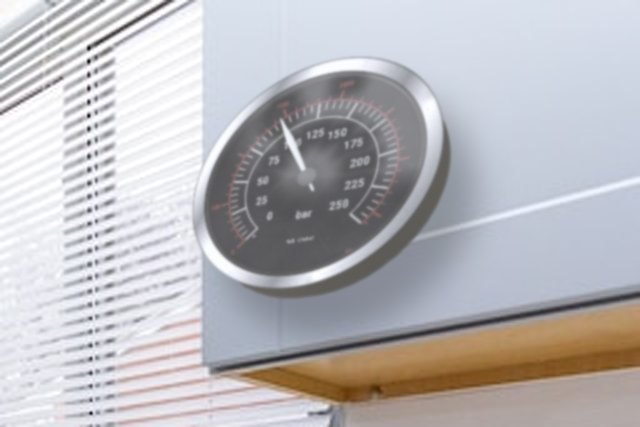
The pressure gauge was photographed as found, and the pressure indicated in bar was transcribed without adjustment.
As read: 100 bar
